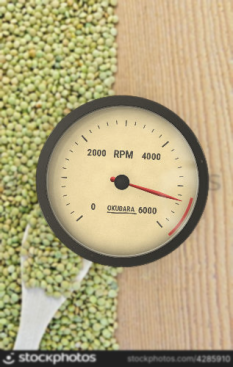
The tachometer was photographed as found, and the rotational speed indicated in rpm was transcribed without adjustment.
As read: 5300 rpm
